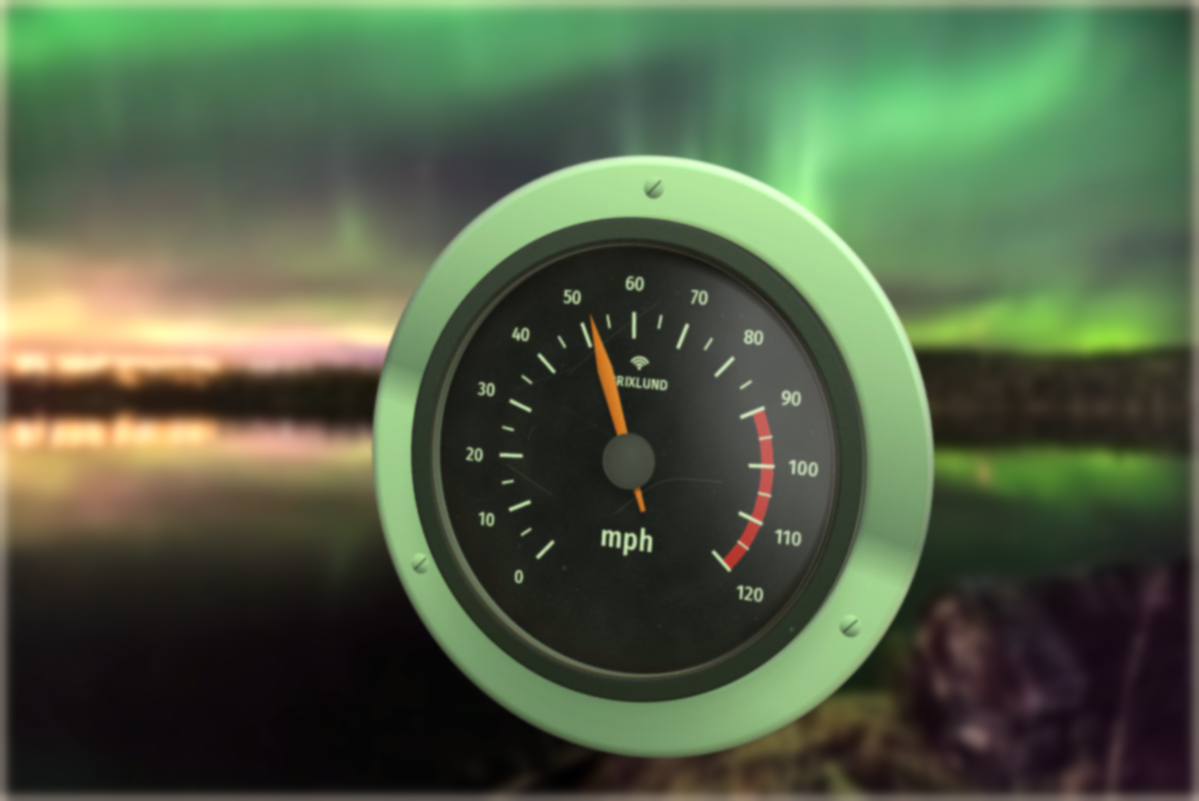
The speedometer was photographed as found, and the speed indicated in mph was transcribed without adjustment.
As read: 52.5 mph
